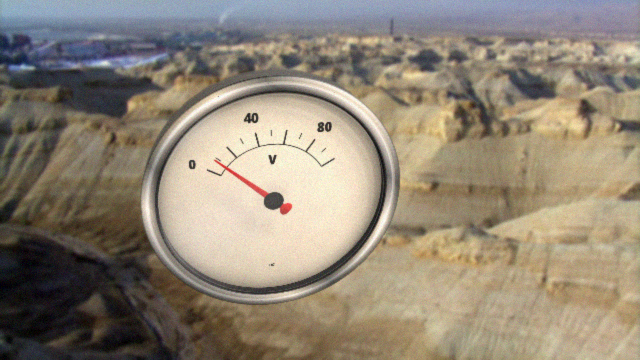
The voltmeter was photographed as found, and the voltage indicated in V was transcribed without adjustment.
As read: 10 V
